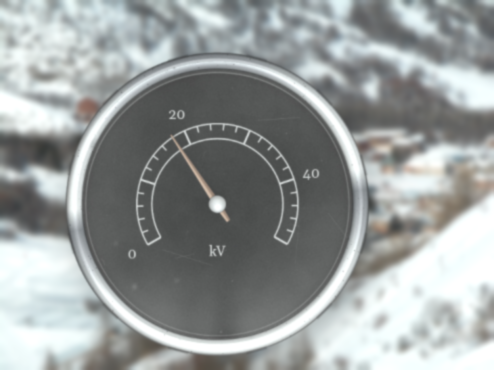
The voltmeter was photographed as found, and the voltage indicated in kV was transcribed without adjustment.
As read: 18 kV
